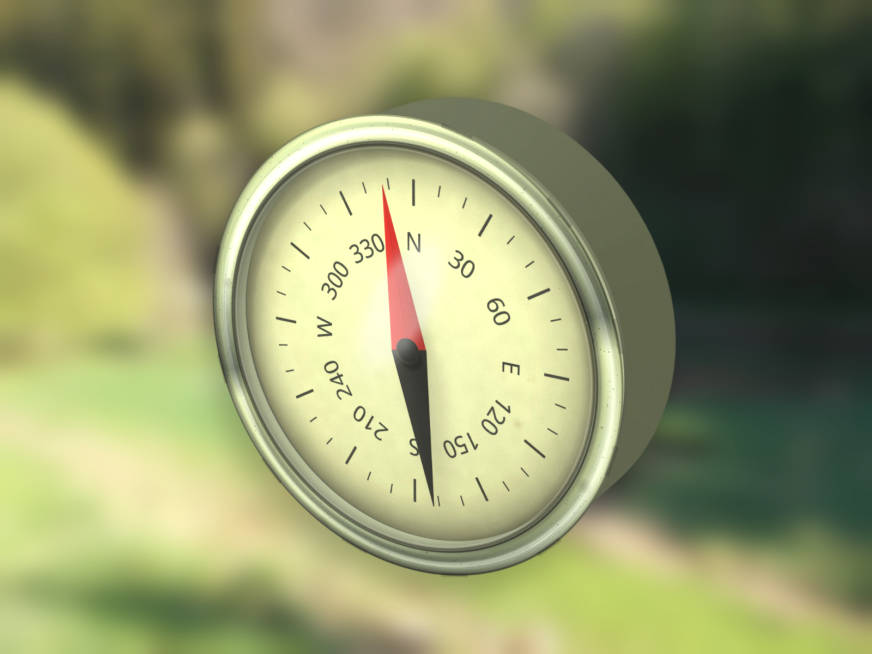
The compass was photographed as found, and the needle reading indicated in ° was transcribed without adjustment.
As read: 350 °
